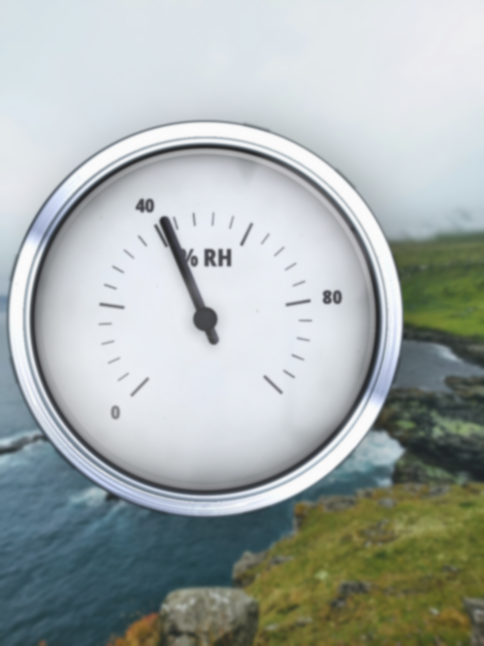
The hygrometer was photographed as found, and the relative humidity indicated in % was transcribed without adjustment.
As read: 42 %
